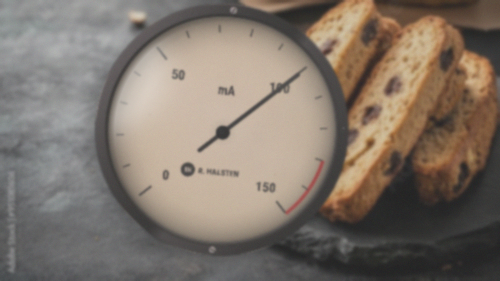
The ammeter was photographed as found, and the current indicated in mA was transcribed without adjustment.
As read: 100 mA
